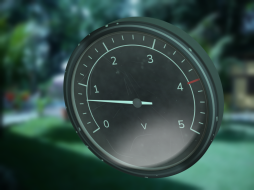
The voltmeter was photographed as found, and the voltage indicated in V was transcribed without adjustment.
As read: 0.7 V
